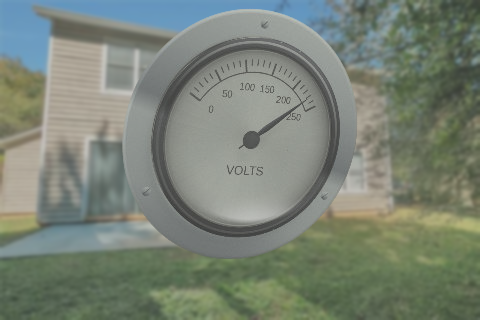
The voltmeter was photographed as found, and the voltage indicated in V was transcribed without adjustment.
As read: 230 V
